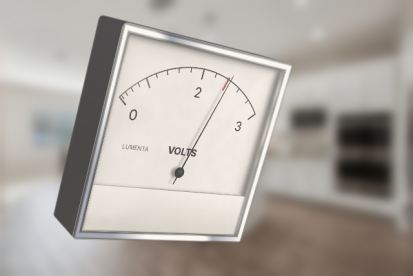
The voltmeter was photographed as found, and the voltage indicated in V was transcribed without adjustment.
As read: 2.4 V
